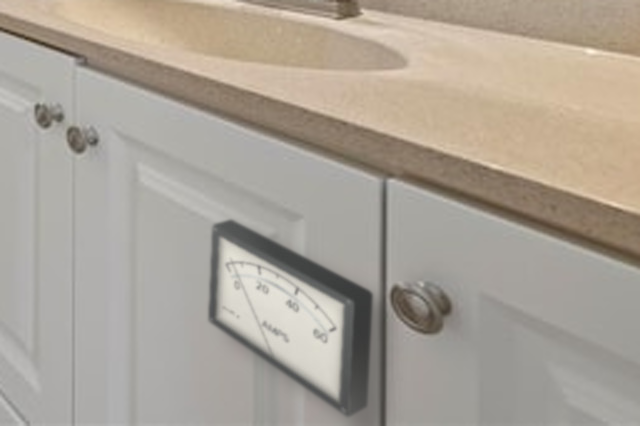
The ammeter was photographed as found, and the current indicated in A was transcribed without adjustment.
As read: 5 A
